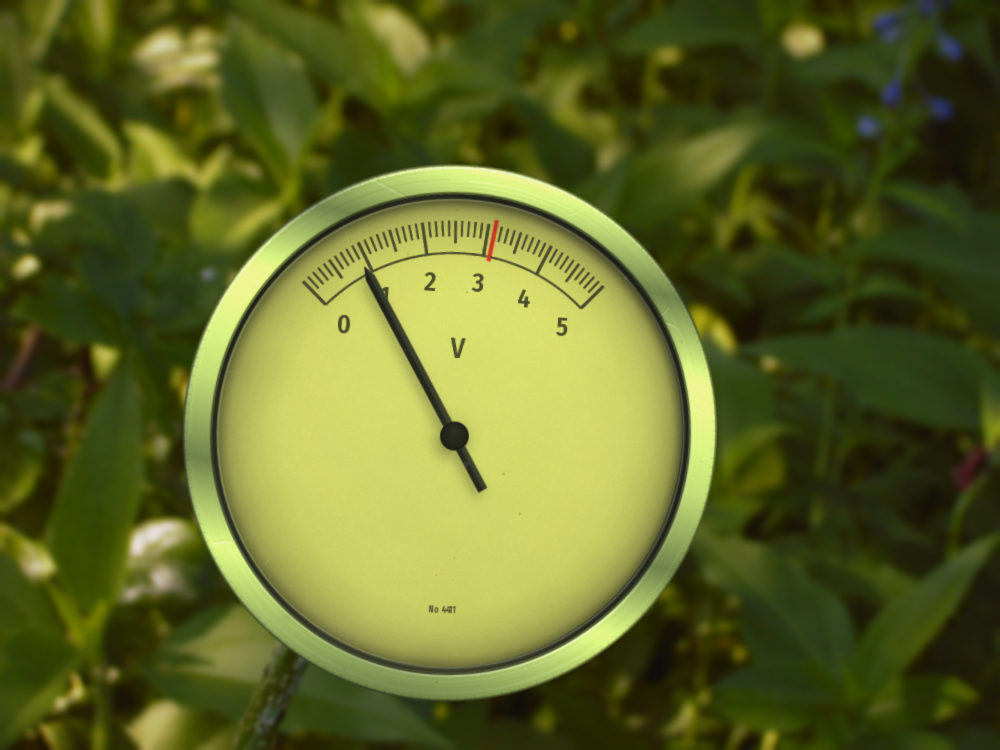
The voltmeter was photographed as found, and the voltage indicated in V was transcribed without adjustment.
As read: 0.9 V
